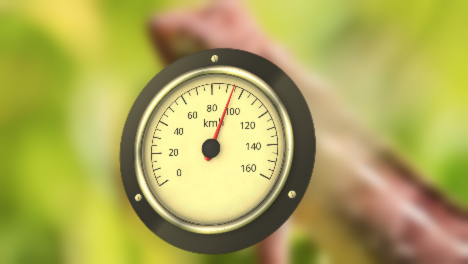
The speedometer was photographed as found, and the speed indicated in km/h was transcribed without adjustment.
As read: 95 km/h
